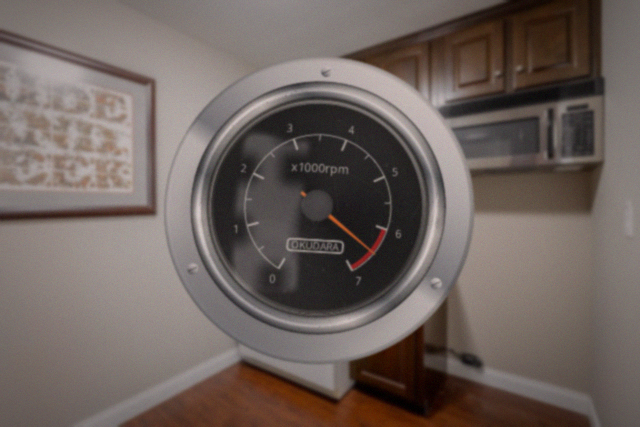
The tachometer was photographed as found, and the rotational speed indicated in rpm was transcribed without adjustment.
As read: 6500 rpm
